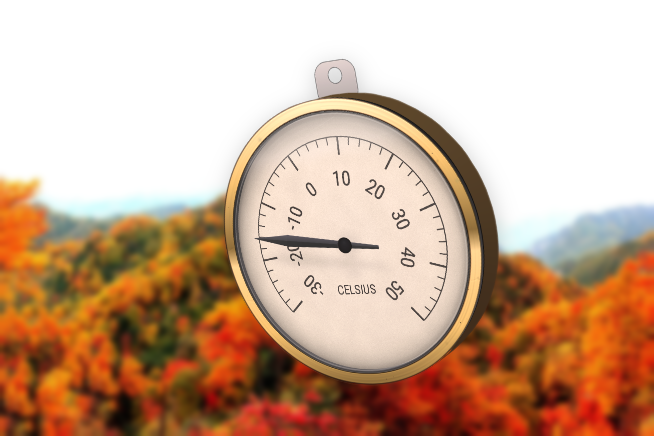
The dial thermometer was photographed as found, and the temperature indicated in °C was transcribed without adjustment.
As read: -16 °C
